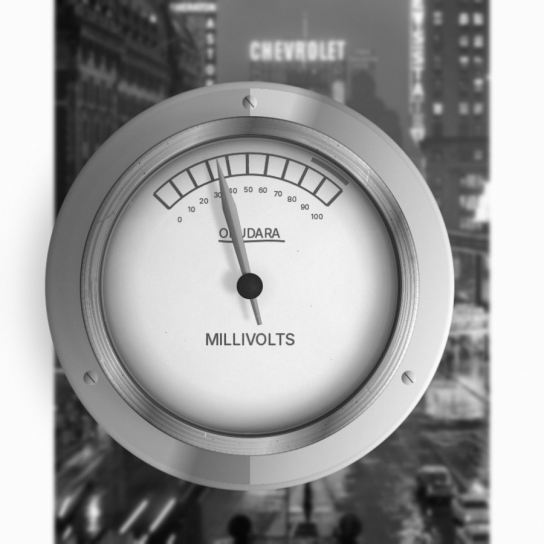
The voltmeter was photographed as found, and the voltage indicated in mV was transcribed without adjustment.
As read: 35 mV
